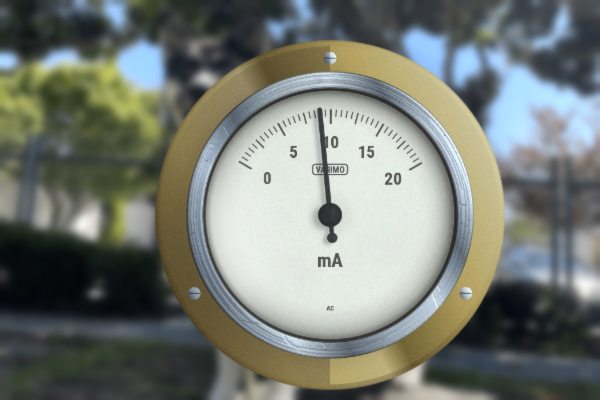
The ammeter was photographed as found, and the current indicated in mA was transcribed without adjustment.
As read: 9 mA
